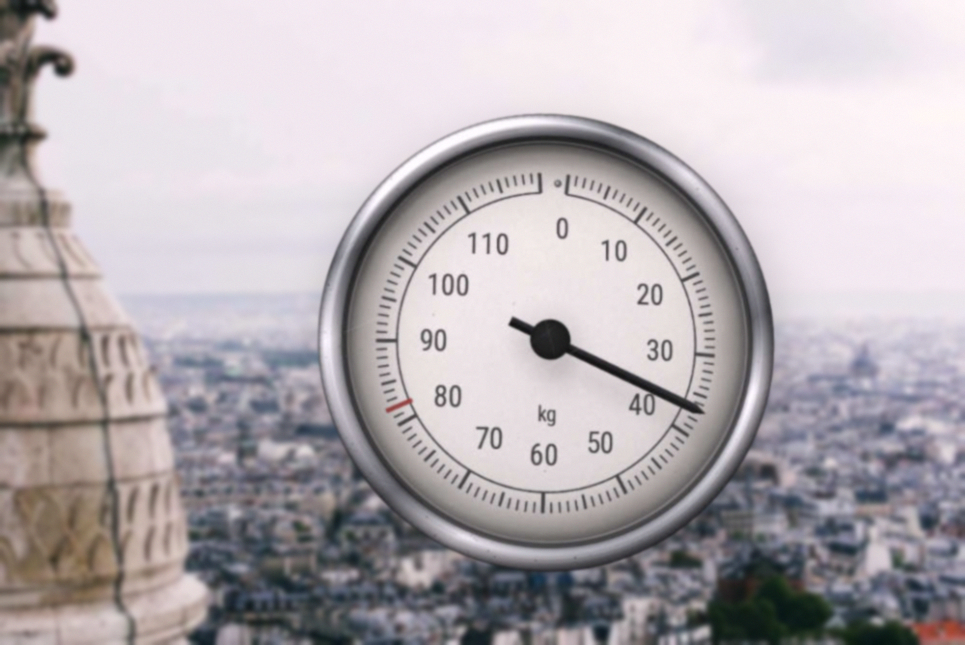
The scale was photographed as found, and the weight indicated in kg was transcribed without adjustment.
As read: 37 kg
